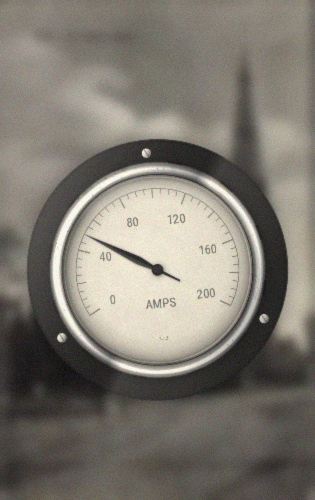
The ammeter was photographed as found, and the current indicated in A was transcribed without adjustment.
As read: 50 A
